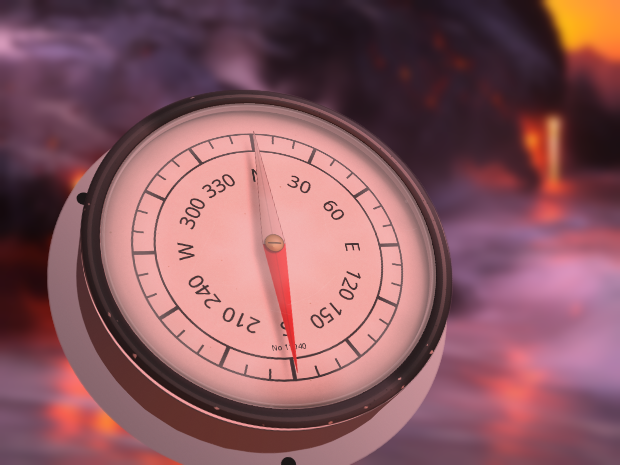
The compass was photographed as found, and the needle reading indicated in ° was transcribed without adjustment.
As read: 180 °
